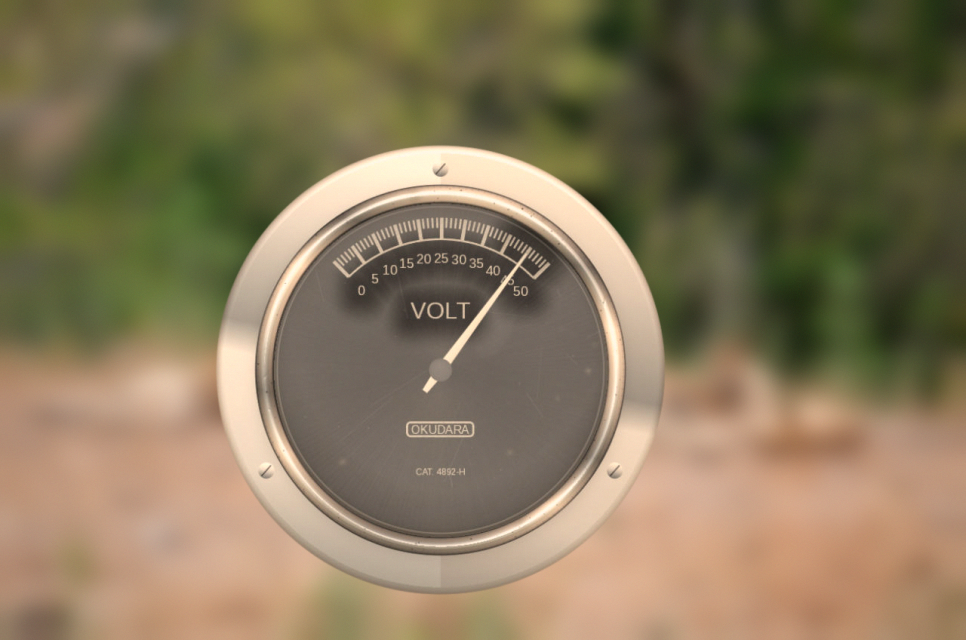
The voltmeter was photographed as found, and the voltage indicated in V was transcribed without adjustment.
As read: 45 V
